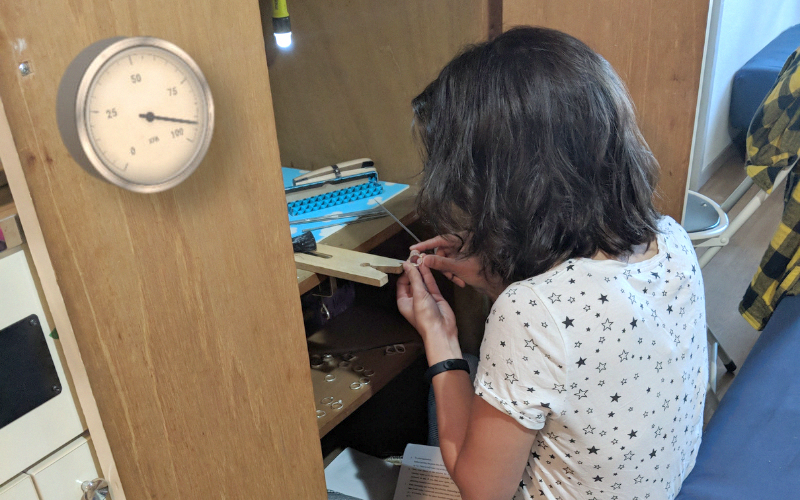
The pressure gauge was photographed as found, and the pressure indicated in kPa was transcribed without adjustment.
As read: 92.5 kPa
